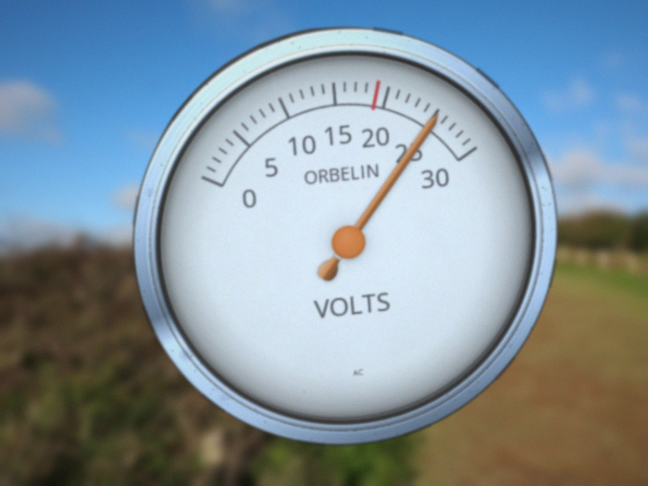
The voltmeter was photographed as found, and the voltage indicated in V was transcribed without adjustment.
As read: 25 V
